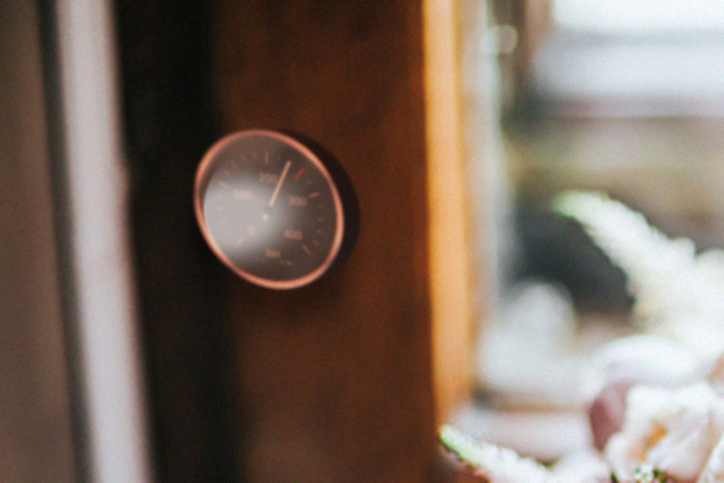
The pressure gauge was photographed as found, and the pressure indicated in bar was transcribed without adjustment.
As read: 240 bar
